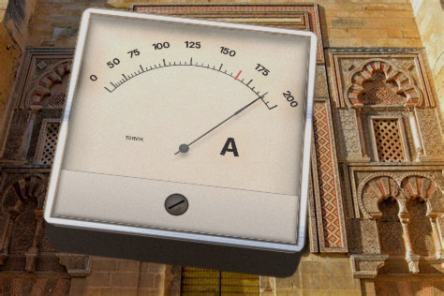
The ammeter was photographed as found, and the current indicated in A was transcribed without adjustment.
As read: 190 A
